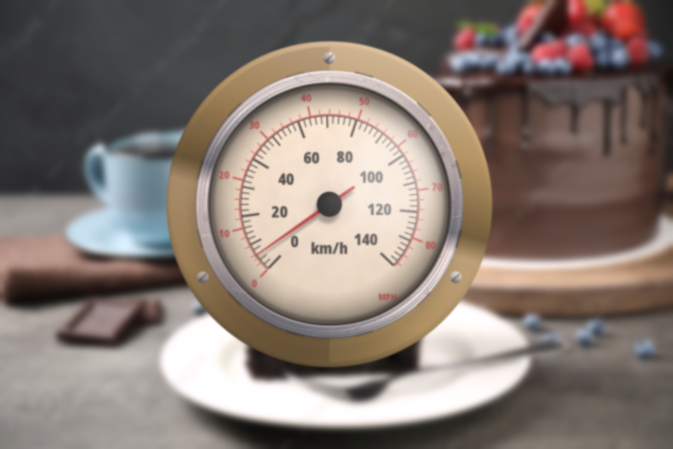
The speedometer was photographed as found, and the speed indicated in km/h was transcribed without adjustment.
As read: 6 km/h
